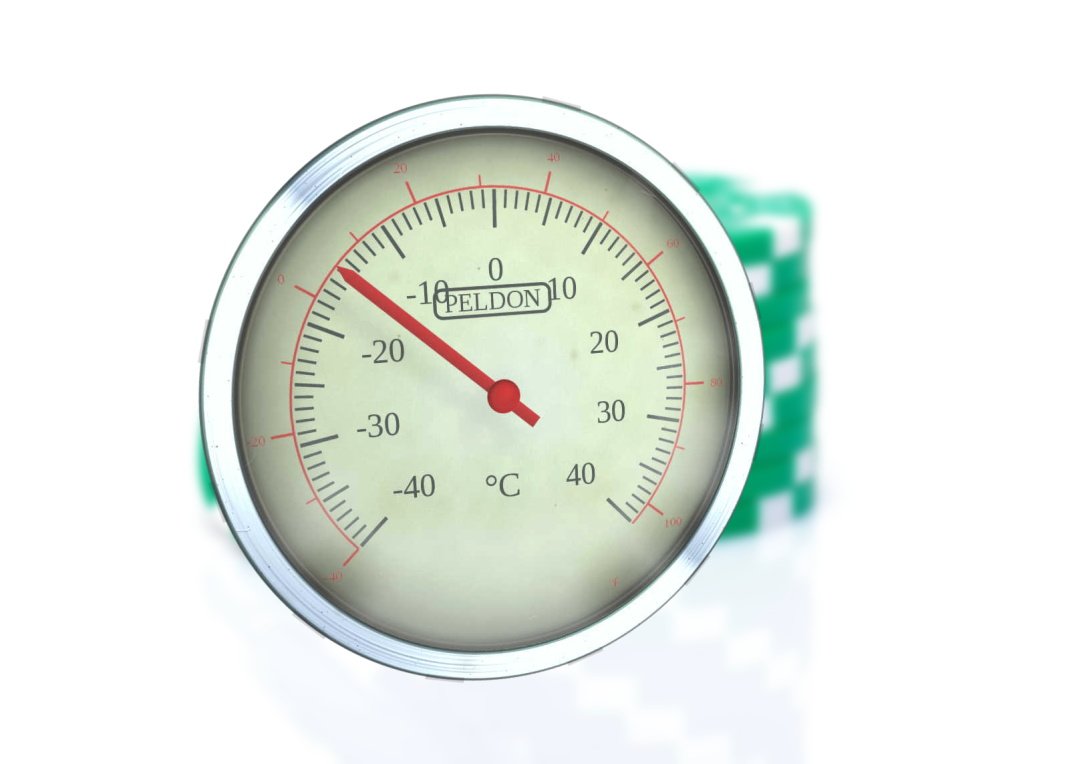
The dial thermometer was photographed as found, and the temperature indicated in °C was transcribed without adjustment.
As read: -15 °C
